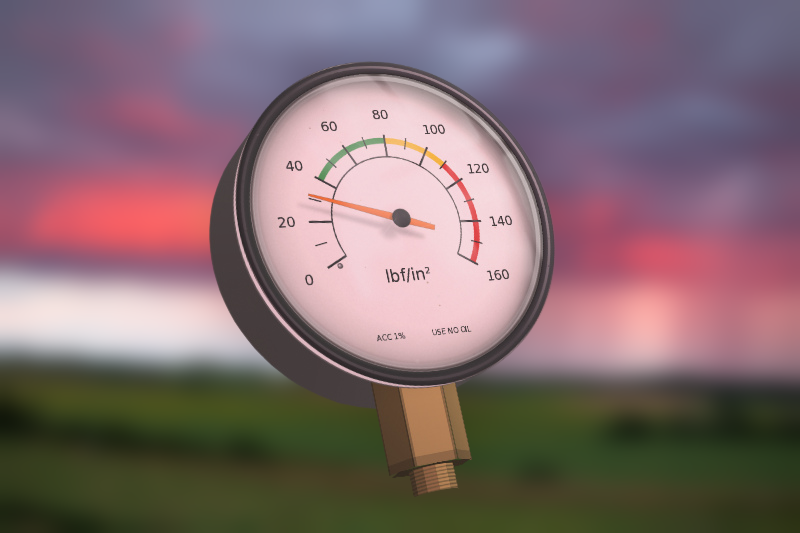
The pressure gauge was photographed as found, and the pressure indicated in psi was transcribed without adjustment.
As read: 30 psi
